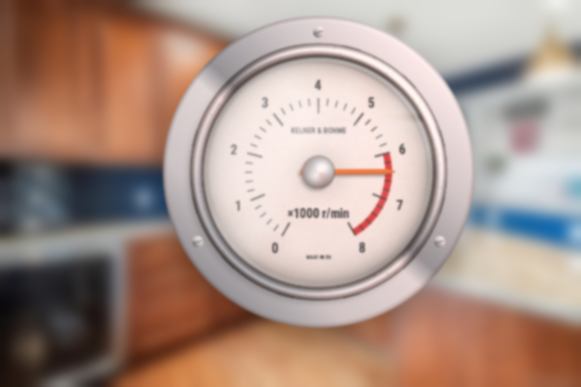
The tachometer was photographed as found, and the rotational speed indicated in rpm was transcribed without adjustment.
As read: 6400 rpm
